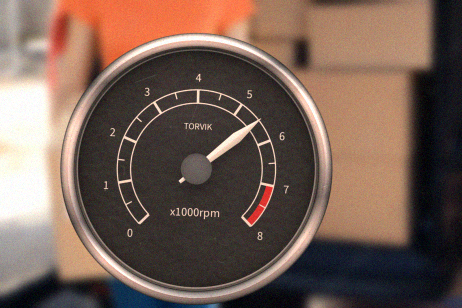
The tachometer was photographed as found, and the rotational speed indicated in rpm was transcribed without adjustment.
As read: 5500 rpm
